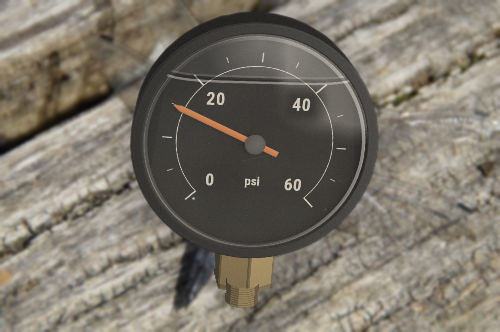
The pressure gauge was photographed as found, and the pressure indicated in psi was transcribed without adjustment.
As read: 15 psi
